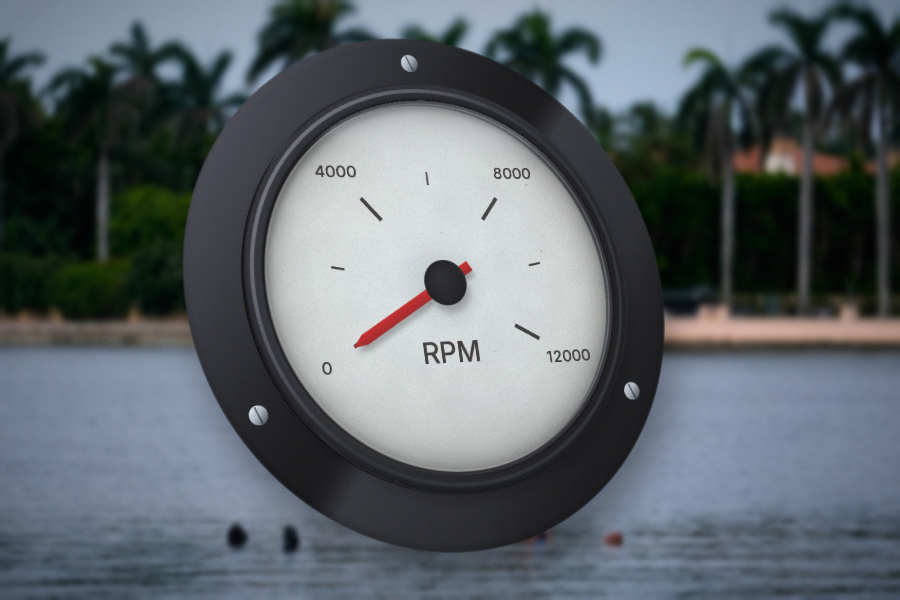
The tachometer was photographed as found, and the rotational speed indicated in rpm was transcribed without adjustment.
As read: 0 rpm
